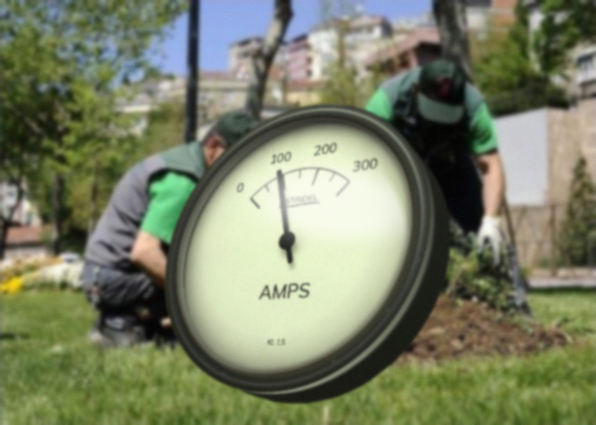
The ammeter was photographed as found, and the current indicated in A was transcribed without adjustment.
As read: 100 A
